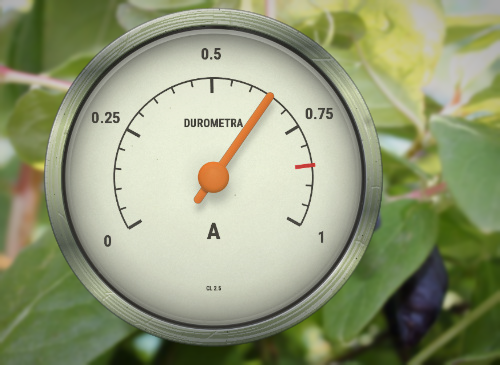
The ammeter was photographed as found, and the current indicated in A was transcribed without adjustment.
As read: 0.65 A
